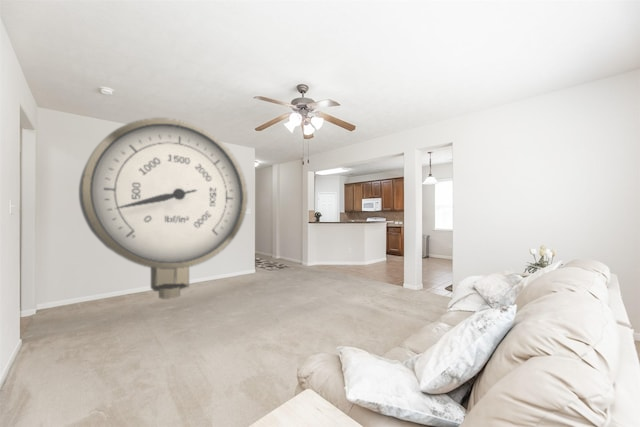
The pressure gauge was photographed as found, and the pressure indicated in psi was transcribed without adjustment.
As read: 300 psi
